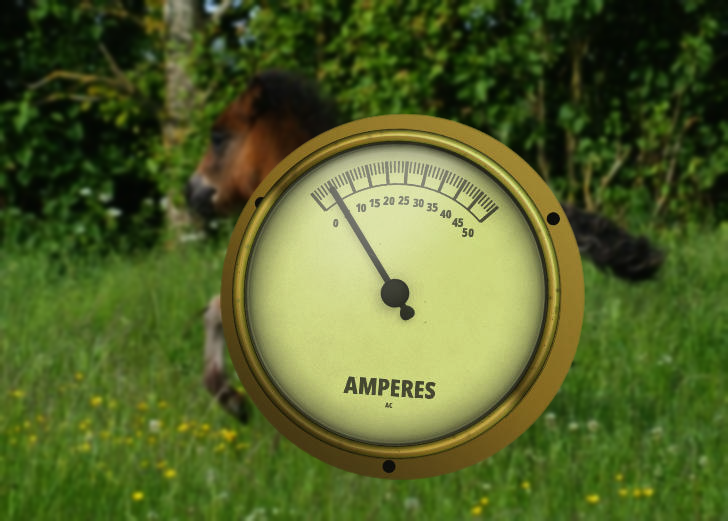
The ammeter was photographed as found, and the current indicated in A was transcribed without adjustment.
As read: 5 A
